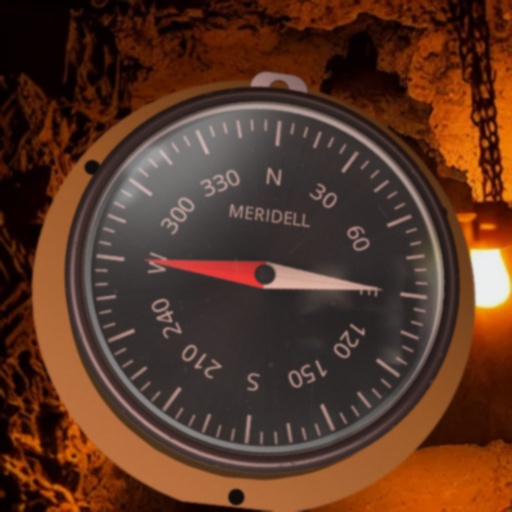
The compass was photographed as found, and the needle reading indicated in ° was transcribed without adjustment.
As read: 270 °
